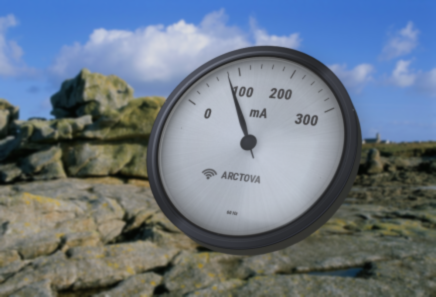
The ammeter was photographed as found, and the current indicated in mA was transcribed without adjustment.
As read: 80 mA
